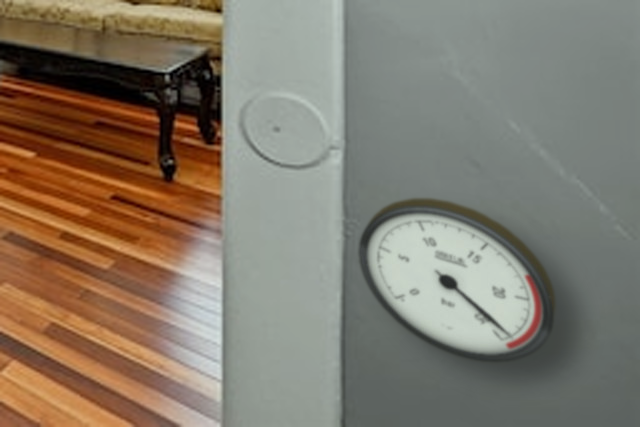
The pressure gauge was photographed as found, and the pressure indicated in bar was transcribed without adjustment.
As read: 24 bar
